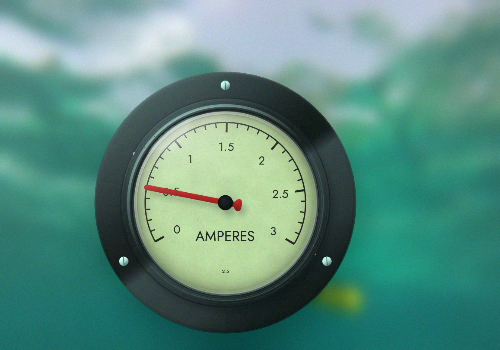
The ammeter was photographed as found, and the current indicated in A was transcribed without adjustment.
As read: 0.5 A
